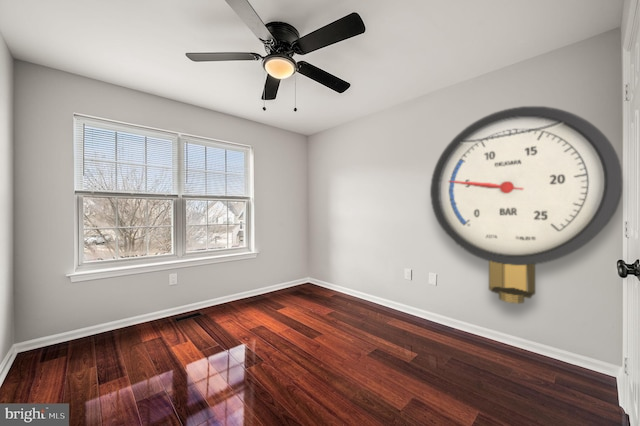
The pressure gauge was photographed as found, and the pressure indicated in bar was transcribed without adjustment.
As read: 5 bar
